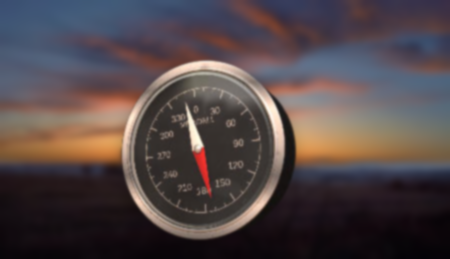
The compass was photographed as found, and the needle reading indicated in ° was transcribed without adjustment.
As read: 170 °
